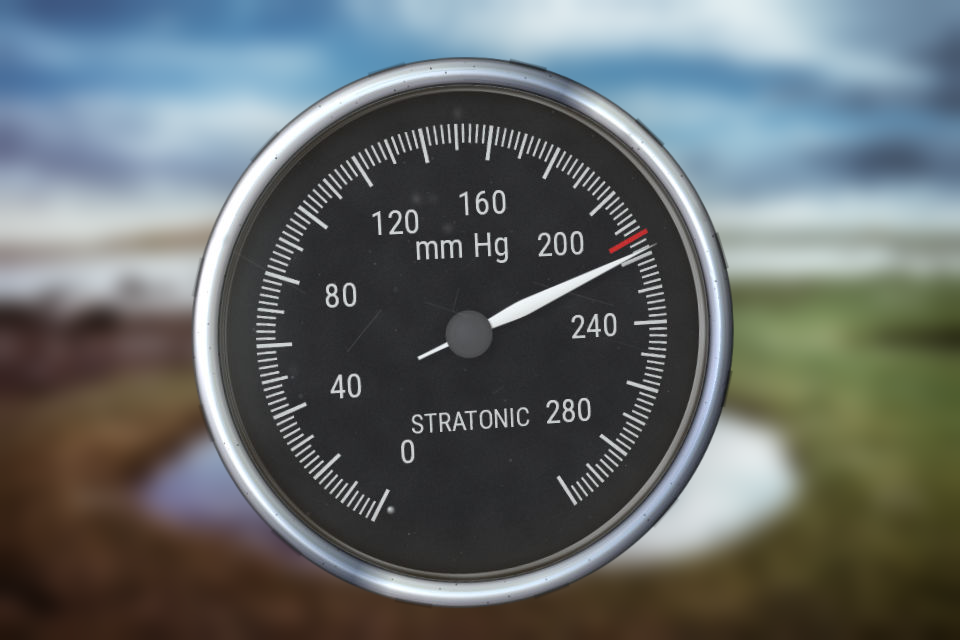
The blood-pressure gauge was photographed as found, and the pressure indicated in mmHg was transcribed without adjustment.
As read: 218 mmHg
